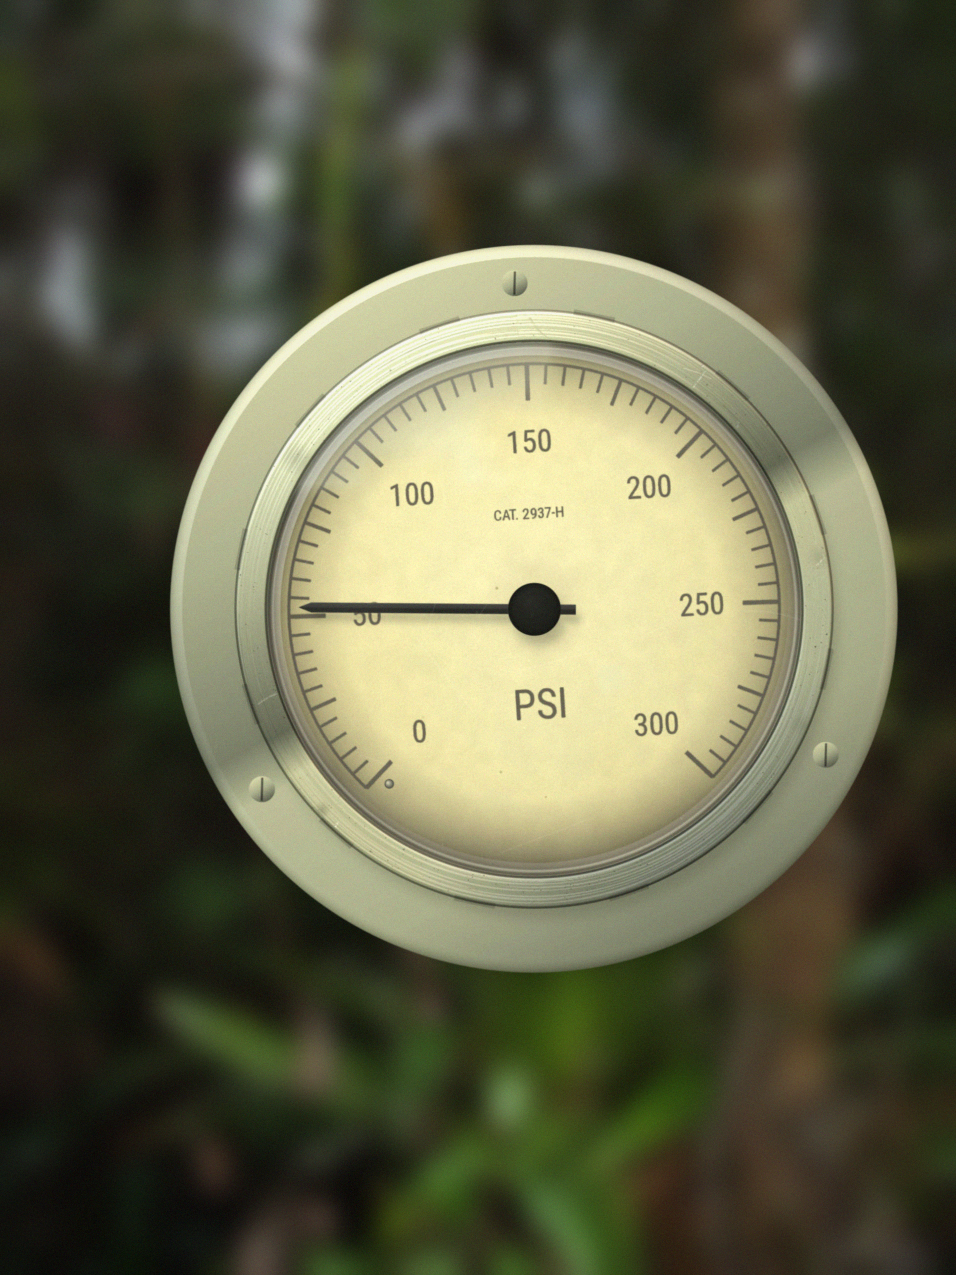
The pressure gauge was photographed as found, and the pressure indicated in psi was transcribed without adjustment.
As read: 52.5 psi
